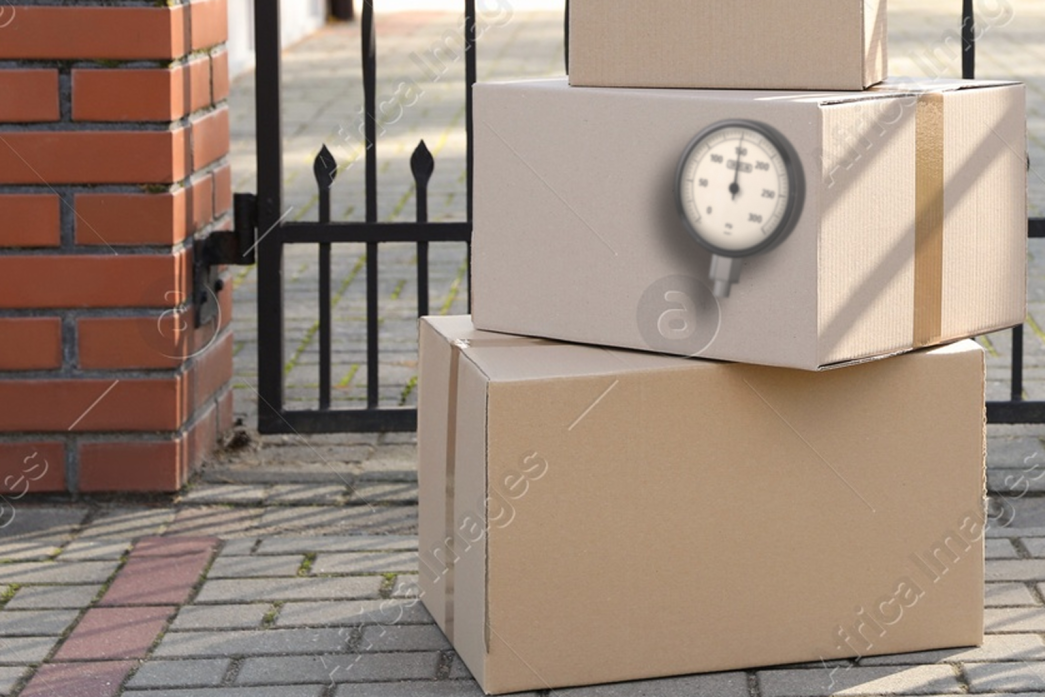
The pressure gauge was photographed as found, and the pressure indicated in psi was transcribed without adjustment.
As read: 150 psi
